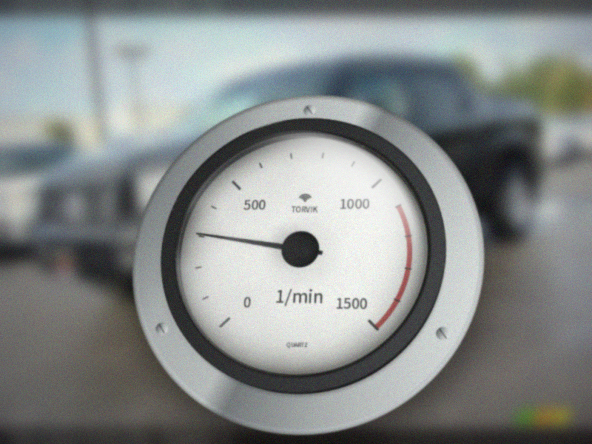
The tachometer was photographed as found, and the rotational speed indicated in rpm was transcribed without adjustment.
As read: 300 rpm
